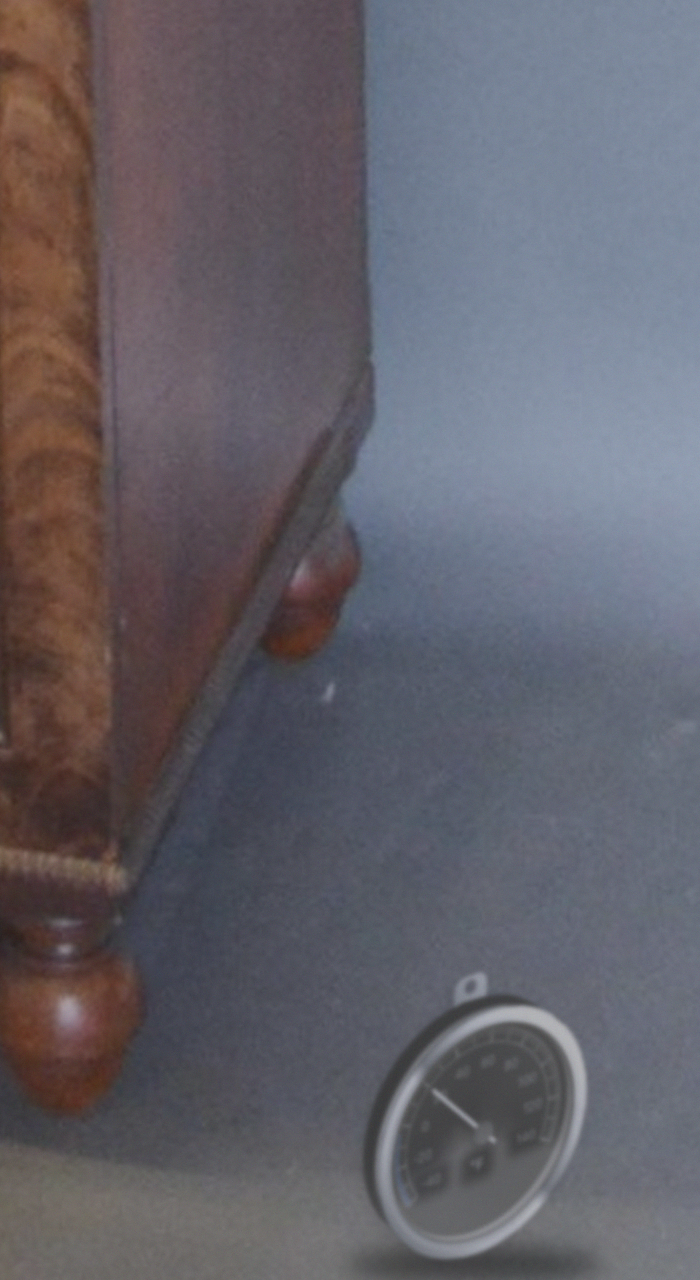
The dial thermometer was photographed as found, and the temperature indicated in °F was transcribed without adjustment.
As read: 20 °F
